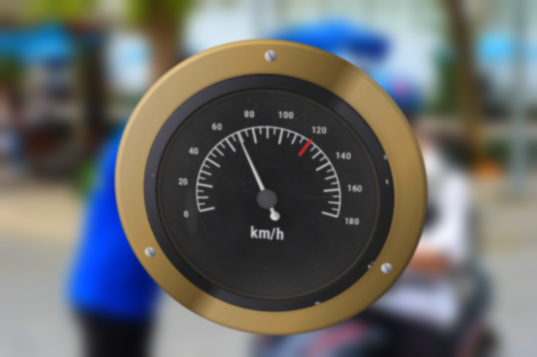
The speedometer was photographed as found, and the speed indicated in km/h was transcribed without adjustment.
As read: 70 km/h
